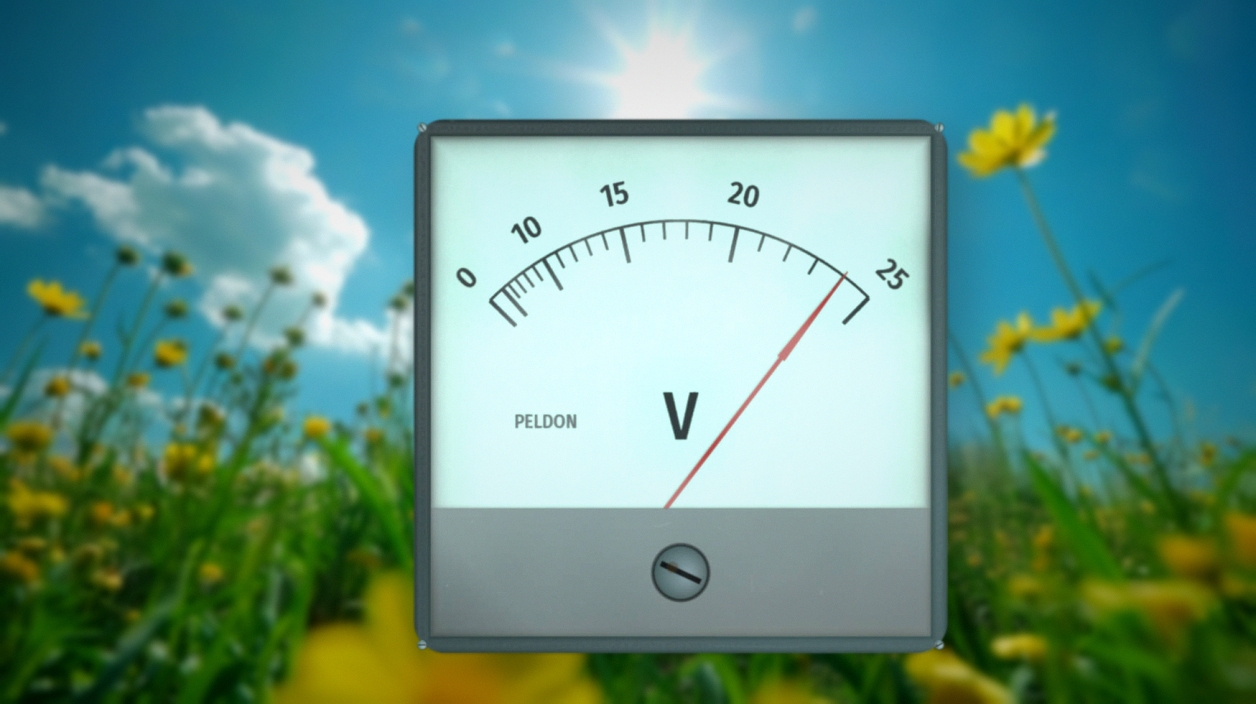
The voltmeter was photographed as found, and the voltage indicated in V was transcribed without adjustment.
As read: 24 V
